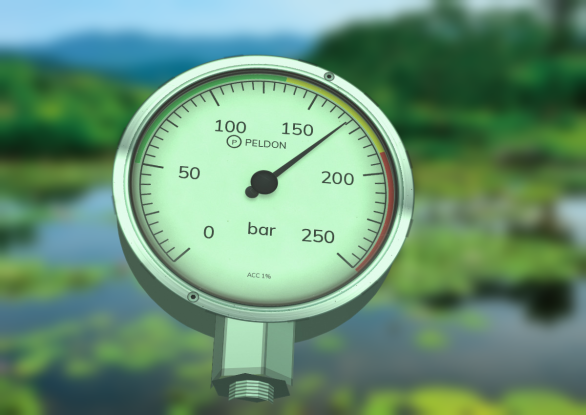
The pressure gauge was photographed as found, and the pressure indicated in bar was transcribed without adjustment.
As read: 170 bar
